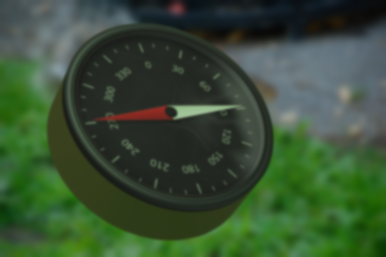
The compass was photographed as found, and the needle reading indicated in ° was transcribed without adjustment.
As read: 270 °
